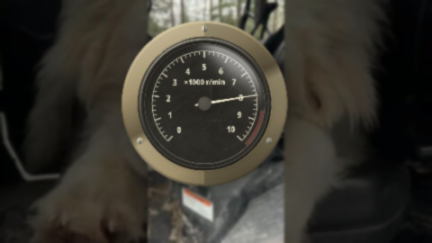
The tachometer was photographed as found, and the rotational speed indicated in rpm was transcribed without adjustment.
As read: 8000 rpm
